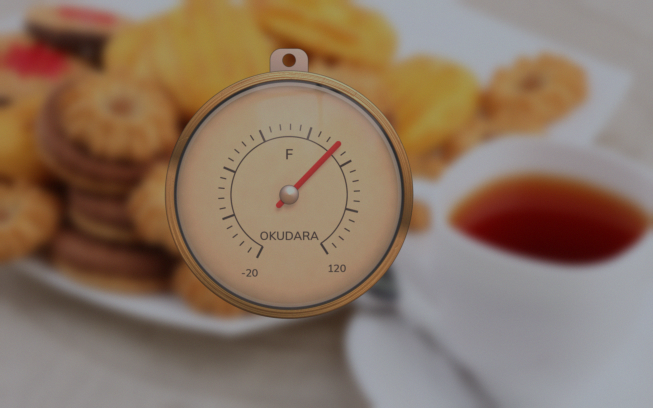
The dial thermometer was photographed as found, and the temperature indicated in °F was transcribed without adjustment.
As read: 72 °F
